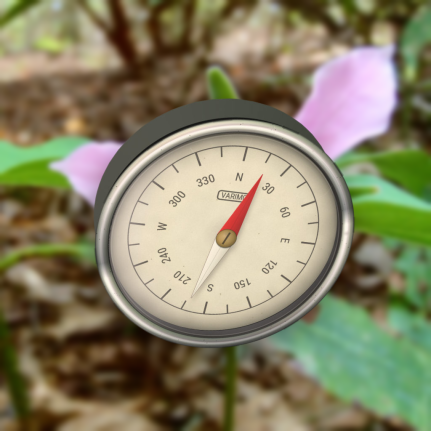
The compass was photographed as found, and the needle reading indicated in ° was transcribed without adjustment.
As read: 15 °
